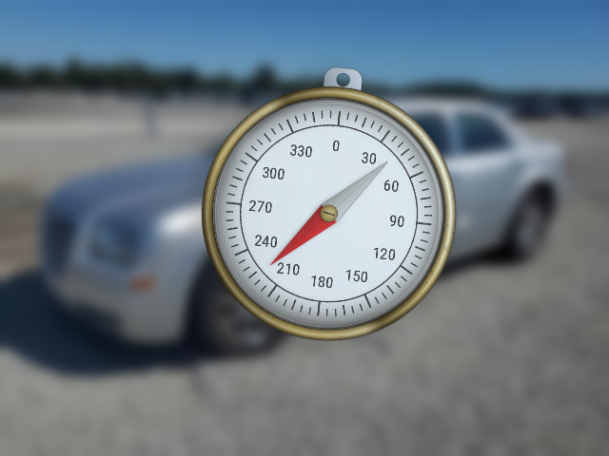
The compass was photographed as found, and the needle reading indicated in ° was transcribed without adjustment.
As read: 222.5 °
